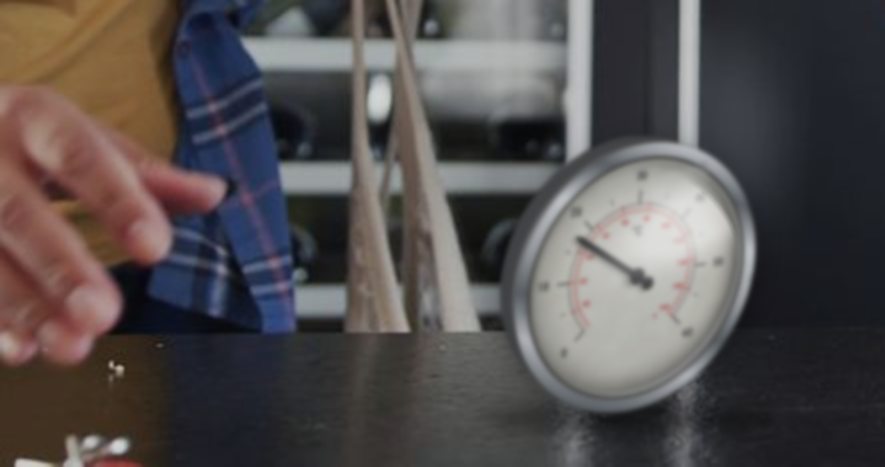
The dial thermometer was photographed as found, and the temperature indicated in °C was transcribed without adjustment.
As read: 17.5 °C
